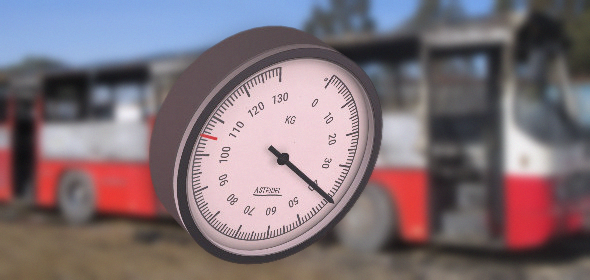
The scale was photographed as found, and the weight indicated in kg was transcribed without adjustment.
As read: 40 kg
